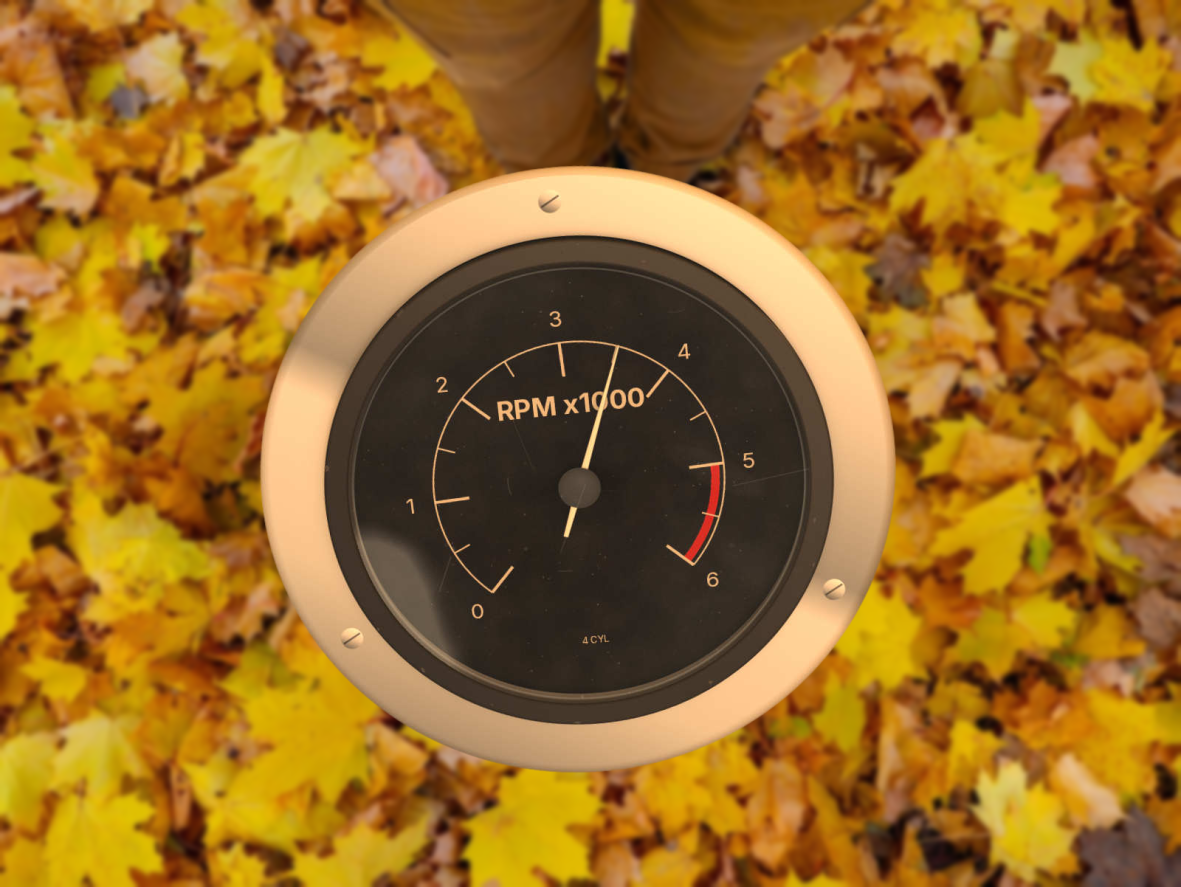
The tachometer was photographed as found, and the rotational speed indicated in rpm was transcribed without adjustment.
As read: 3500 rpm
